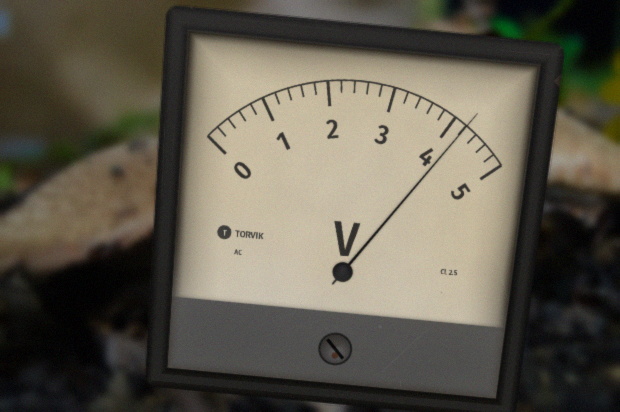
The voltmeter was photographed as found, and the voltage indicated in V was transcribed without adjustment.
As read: 4.2 V
